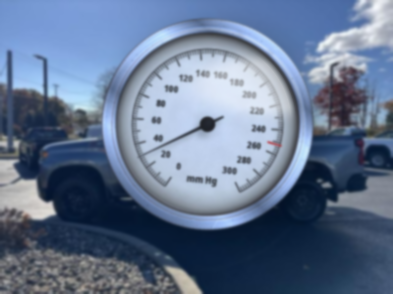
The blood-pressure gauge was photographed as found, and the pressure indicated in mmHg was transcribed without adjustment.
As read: 30 mmHg
